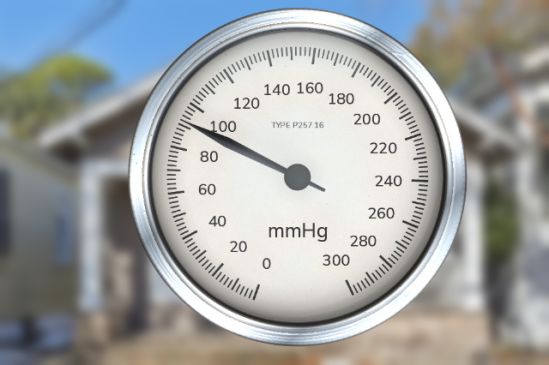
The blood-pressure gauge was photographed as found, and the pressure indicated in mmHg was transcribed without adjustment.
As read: 92 mmHg
